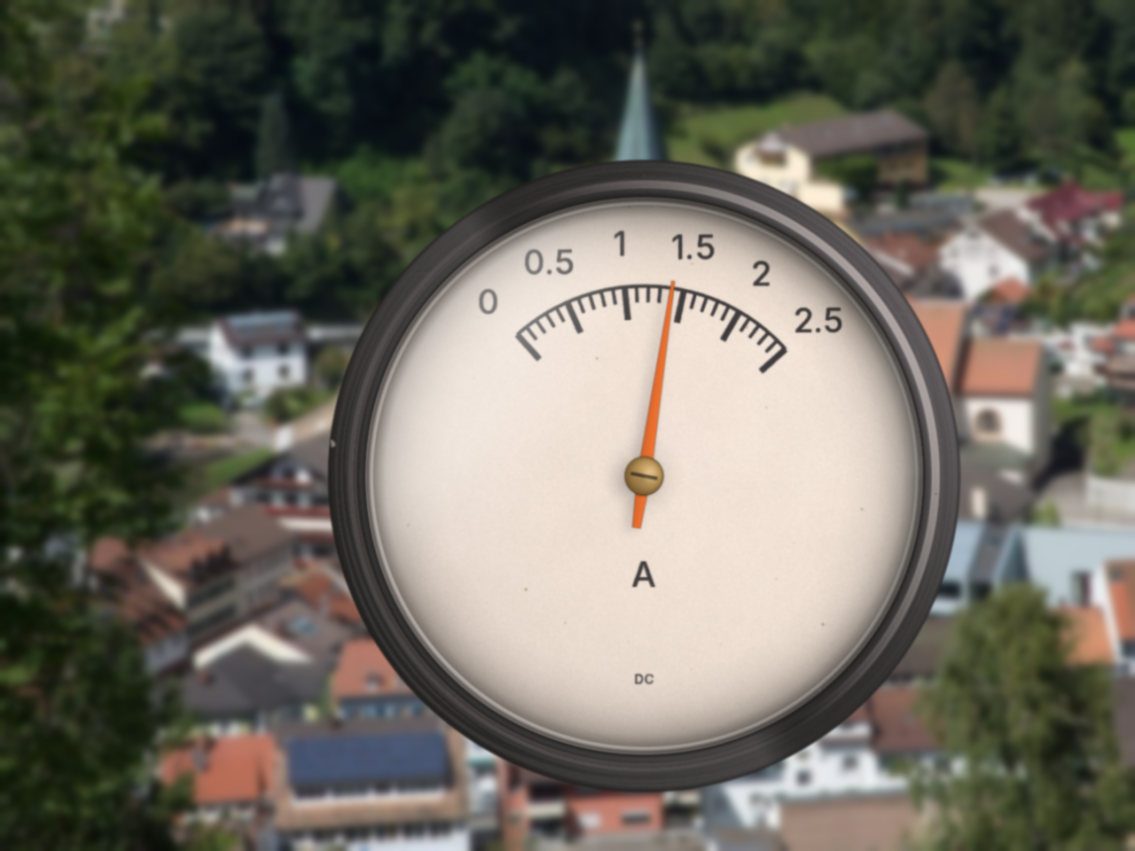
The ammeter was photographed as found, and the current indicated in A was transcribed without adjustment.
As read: 1.4 A
